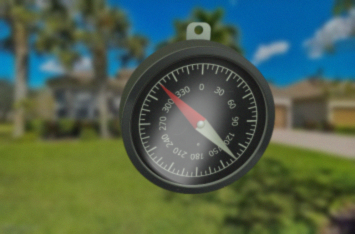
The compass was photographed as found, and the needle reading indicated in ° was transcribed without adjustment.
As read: 315 °
